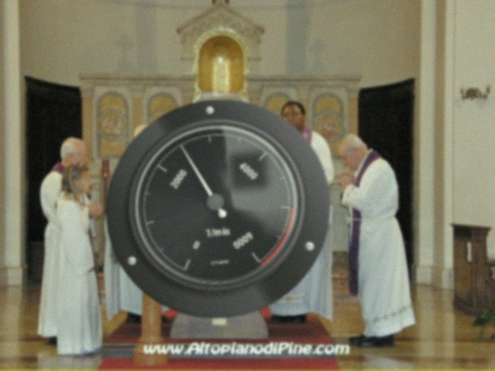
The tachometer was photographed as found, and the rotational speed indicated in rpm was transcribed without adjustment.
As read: 2500 rpm
